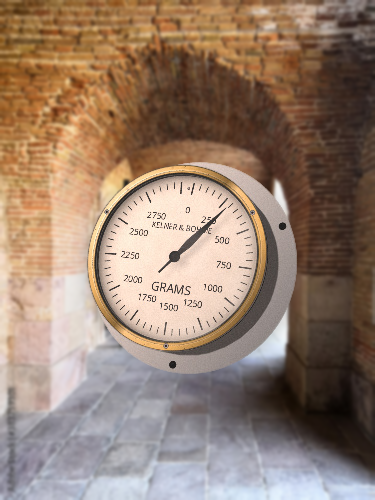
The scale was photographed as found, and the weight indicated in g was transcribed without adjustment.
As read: 300 g
